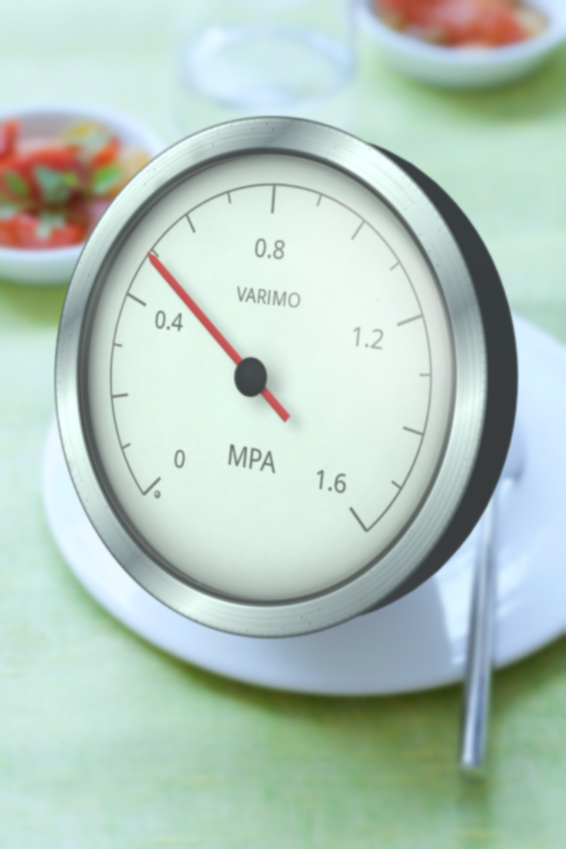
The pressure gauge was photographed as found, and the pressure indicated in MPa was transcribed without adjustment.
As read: 0.5 MPa
